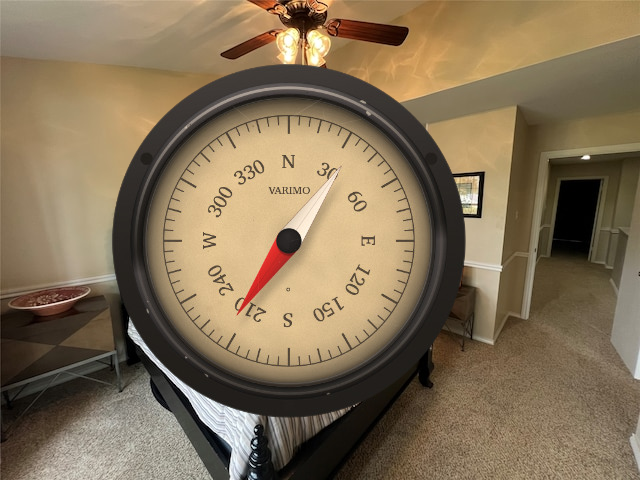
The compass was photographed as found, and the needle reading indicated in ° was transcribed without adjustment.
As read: 215 °
